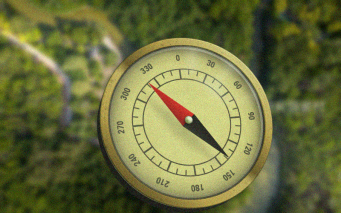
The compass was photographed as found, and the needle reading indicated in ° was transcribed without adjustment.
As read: 320 °
